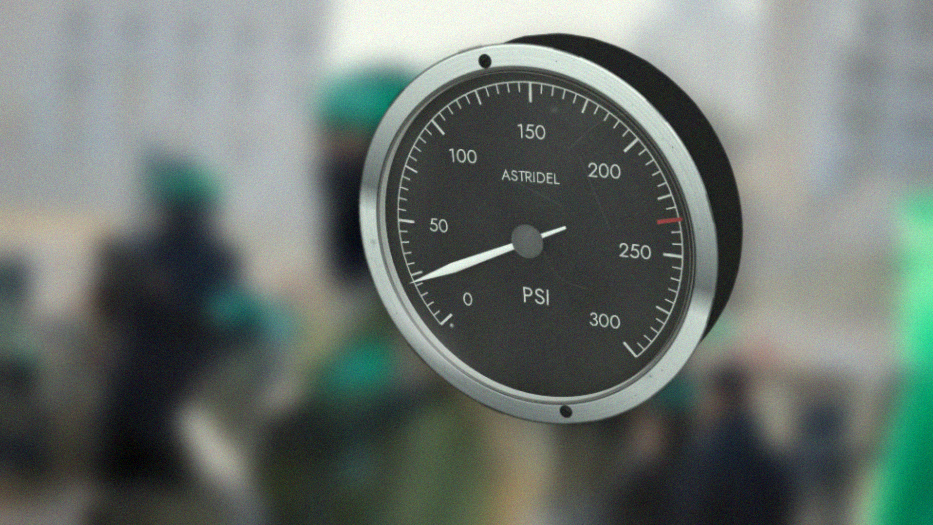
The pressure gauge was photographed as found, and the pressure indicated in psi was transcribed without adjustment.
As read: 22.5 psi
